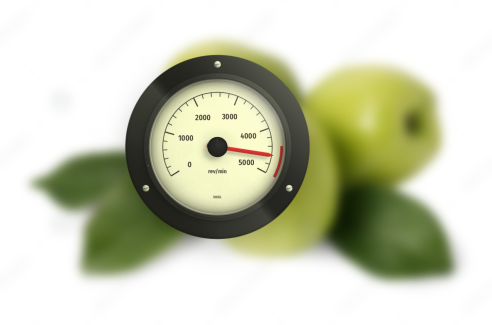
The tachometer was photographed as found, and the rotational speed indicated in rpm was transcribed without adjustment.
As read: 4600 rpm
